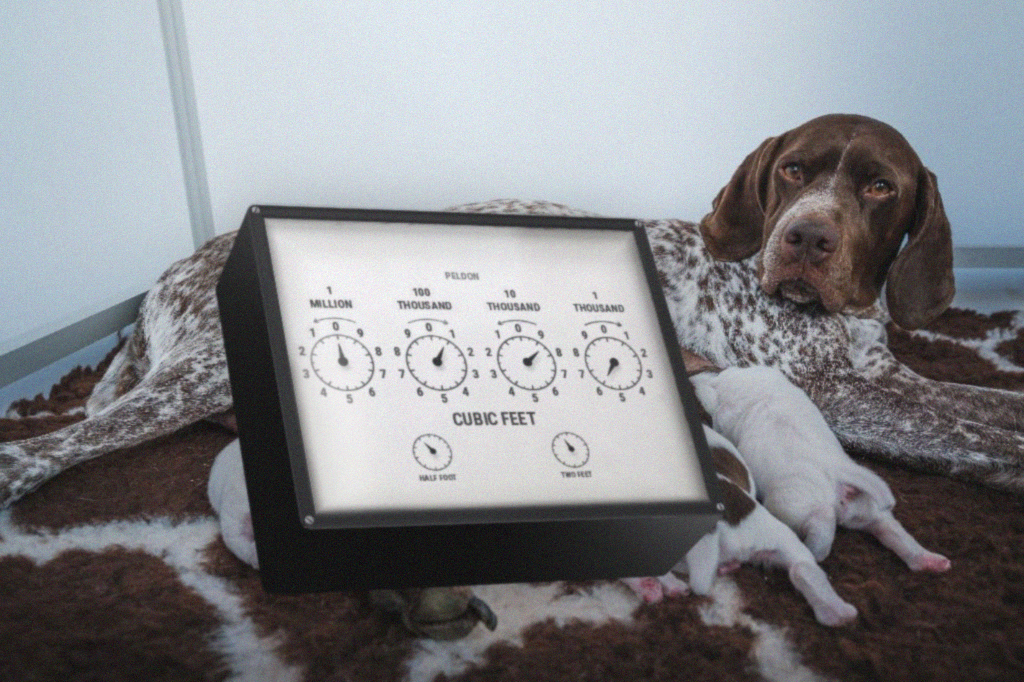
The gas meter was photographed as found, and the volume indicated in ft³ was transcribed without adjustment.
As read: 8600 ft³
